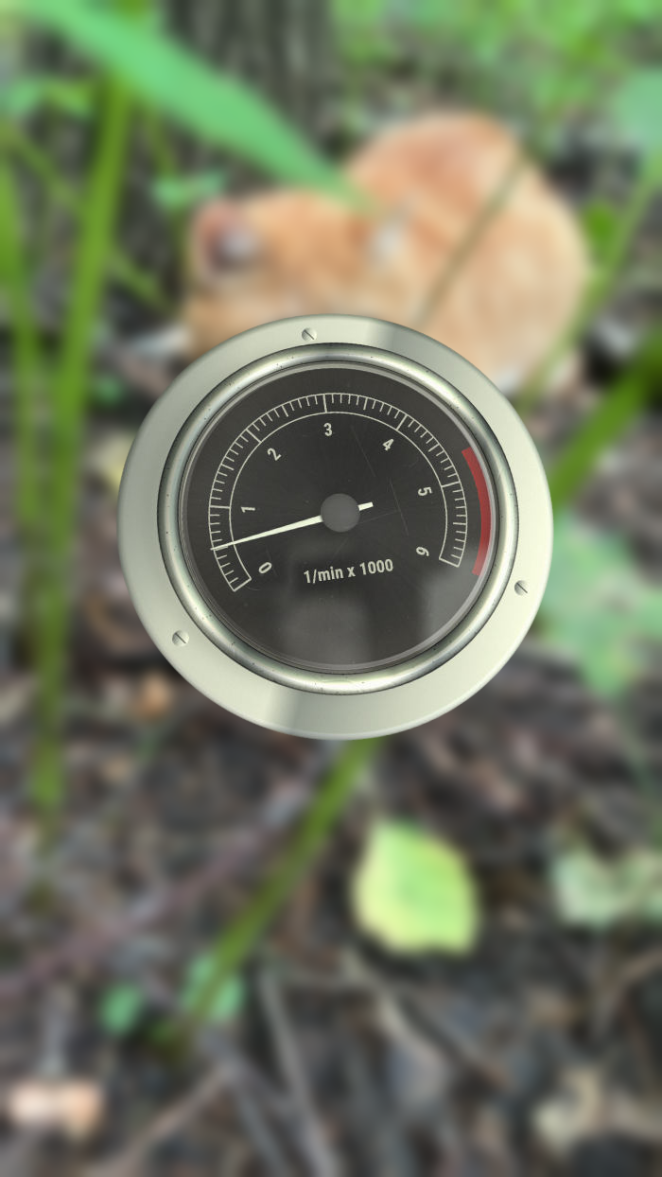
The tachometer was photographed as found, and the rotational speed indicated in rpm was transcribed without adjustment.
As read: 500 rpm
